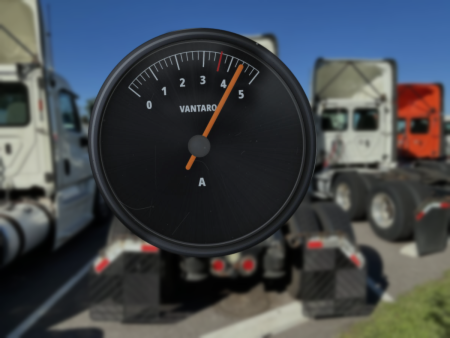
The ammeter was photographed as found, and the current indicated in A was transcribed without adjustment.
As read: 4.4 A
